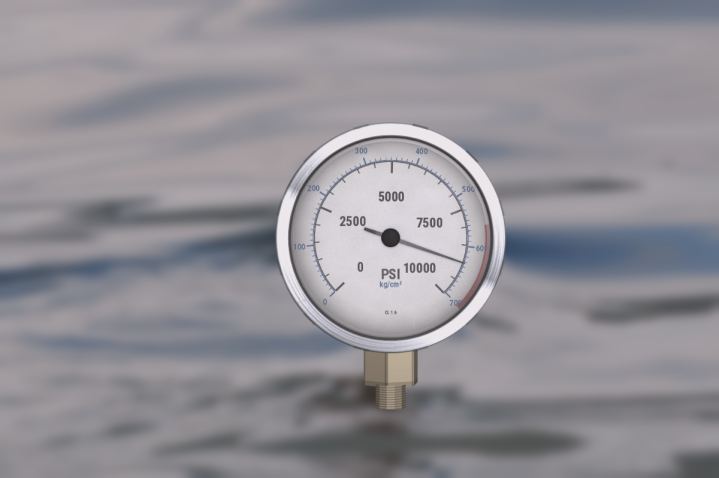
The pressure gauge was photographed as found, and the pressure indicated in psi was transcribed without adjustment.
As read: 9000 psi
